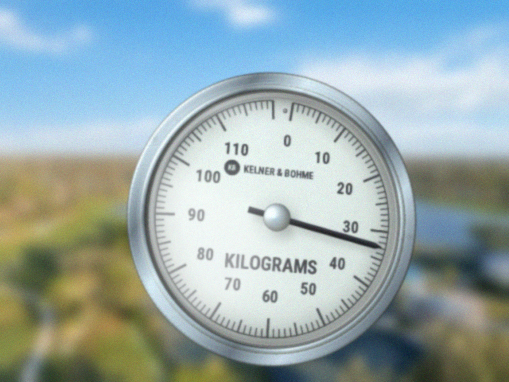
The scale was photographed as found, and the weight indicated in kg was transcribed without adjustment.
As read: 33 kg
